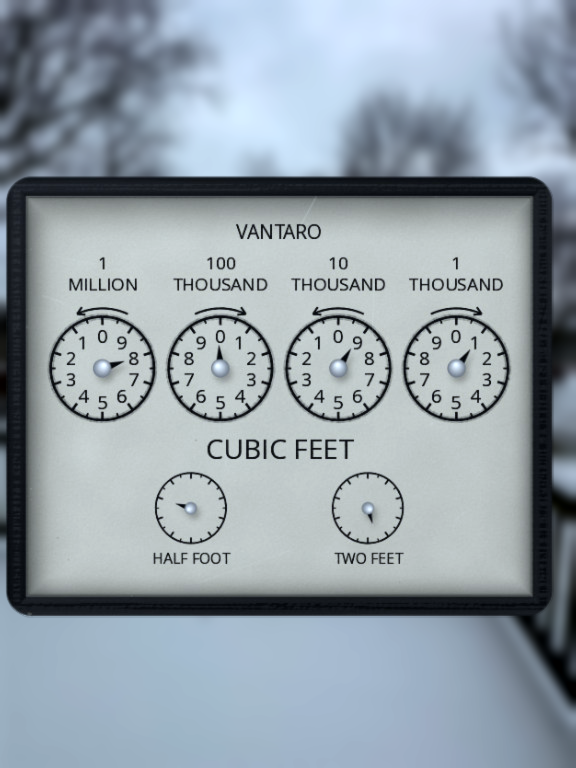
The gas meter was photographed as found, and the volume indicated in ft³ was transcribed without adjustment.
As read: 799100 ft³
